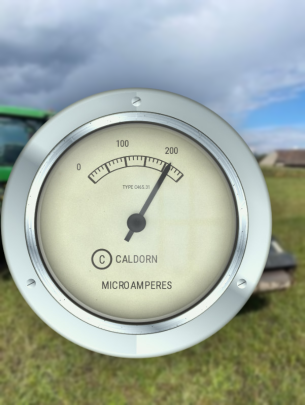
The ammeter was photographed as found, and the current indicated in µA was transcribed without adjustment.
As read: 210 µA
